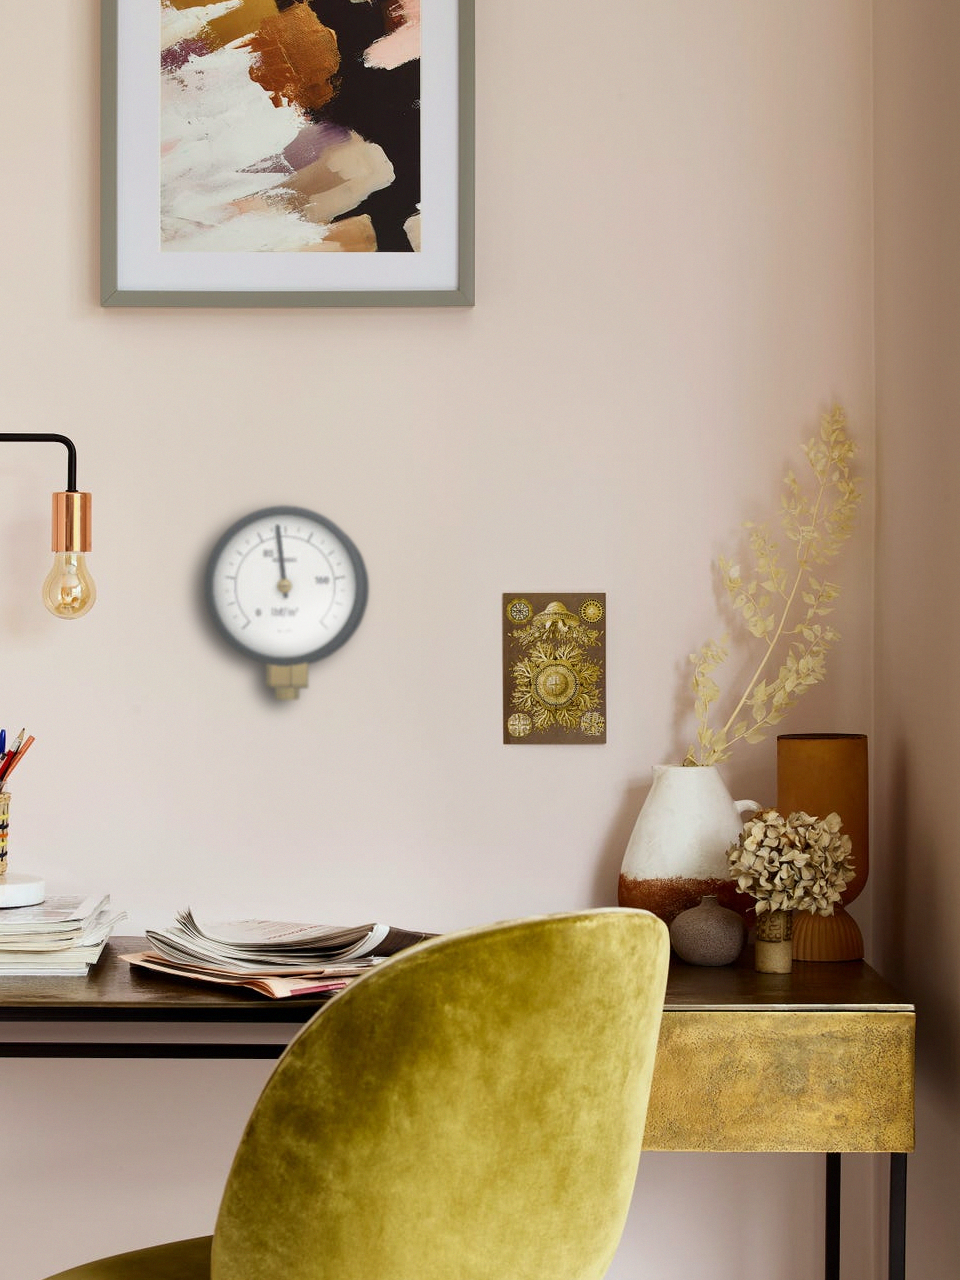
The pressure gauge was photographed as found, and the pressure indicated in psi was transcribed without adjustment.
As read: 95 psi
